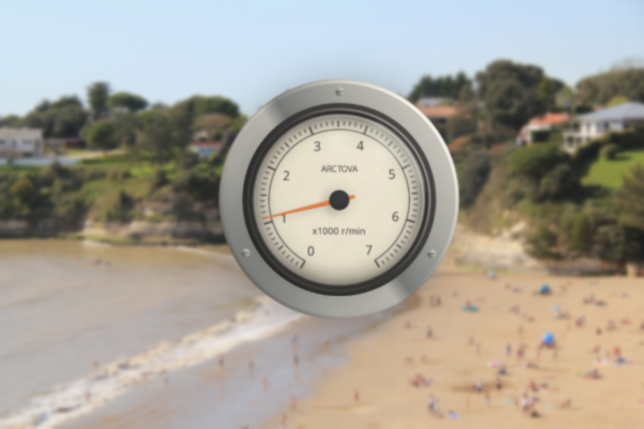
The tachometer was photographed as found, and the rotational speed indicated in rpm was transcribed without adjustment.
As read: 1100 rpm
